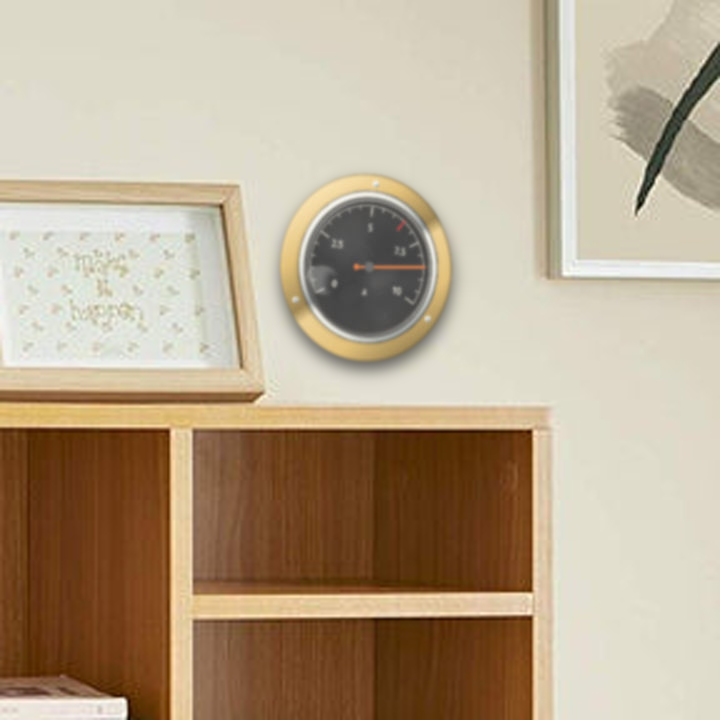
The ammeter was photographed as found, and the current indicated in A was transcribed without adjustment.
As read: 8.5 A
